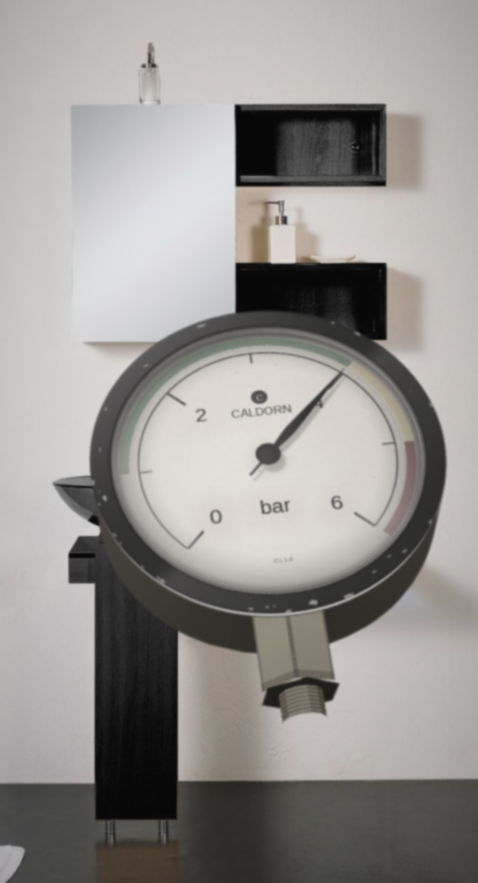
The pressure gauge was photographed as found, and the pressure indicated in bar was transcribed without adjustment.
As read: 4 bar
